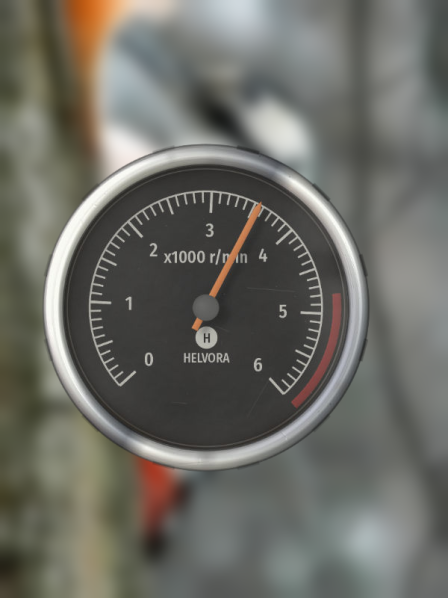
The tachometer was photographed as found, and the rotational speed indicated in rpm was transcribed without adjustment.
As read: 3550 rpm
